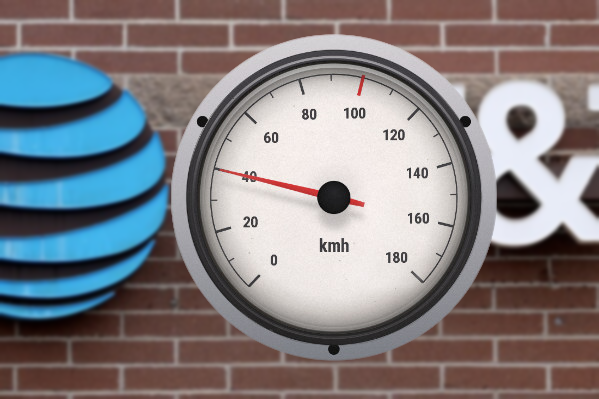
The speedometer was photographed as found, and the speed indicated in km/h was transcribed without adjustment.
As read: 40 km/h
